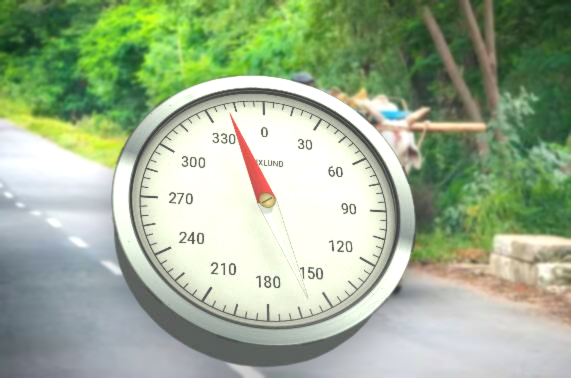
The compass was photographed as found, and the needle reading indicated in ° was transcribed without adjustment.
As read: 340 °
